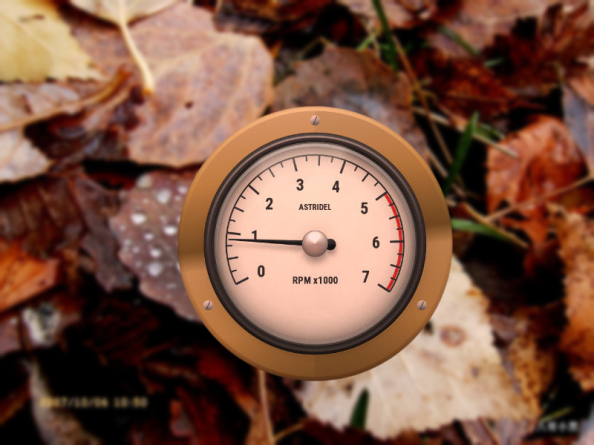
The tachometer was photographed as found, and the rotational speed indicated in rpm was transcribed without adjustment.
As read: 875 rpm
